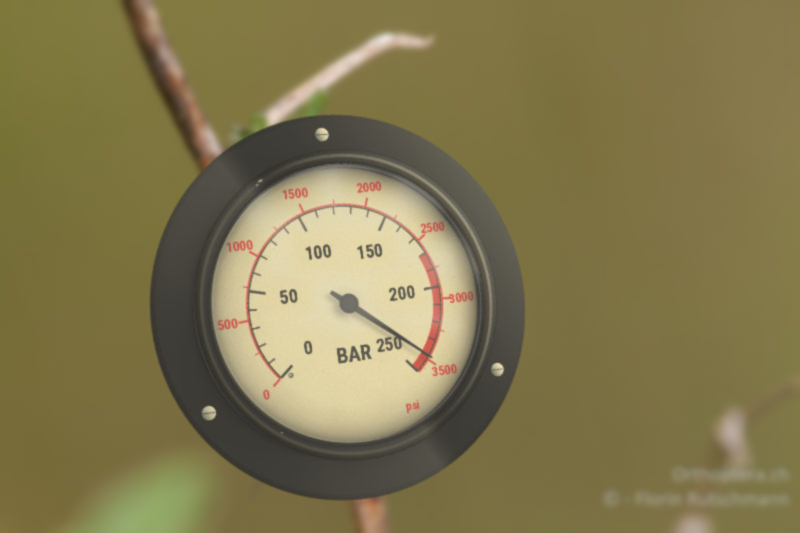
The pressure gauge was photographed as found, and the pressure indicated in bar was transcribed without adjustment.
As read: 240 bar
